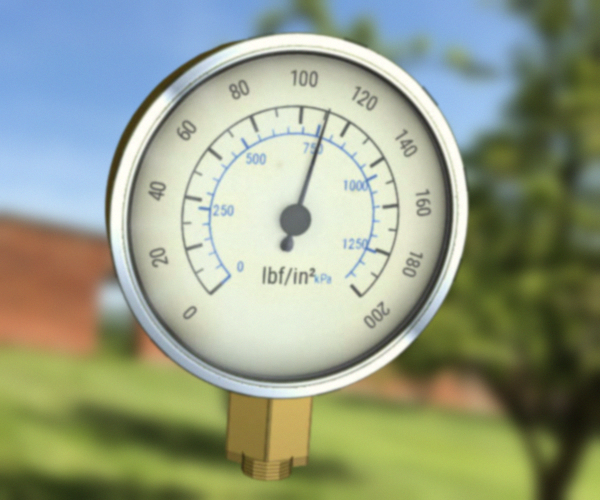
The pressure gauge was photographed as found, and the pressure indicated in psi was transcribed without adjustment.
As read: 110 psi
